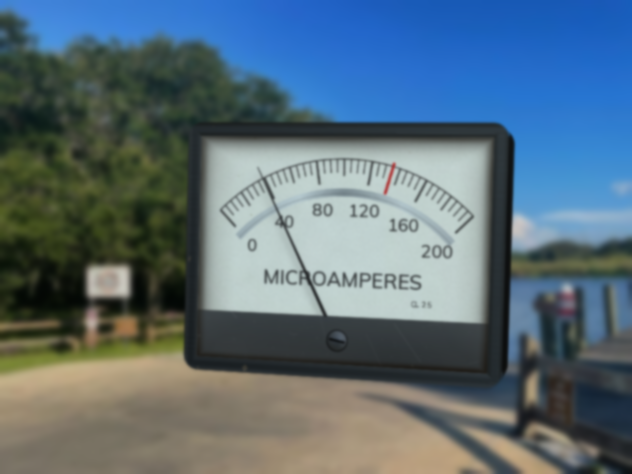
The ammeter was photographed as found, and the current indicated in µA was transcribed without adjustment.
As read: 40 µA
